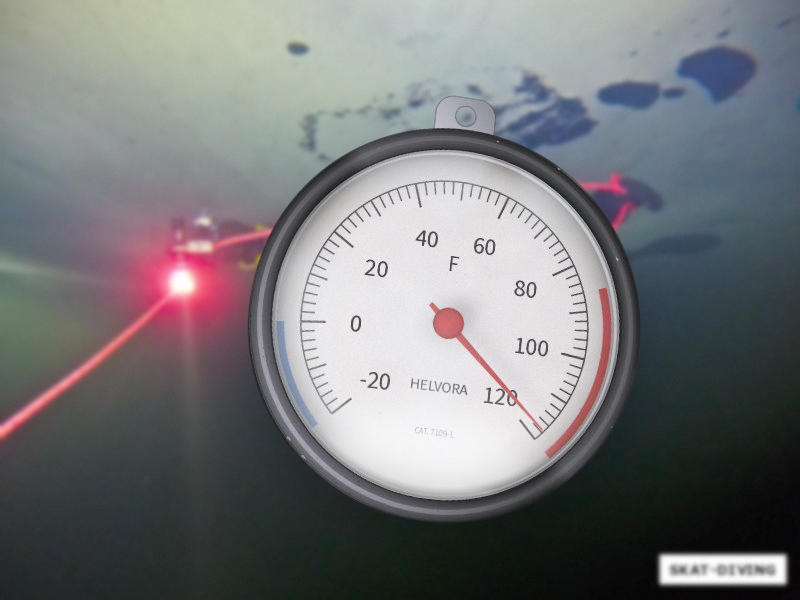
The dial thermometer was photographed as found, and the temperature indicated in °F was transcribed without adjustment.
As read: 118 °F
